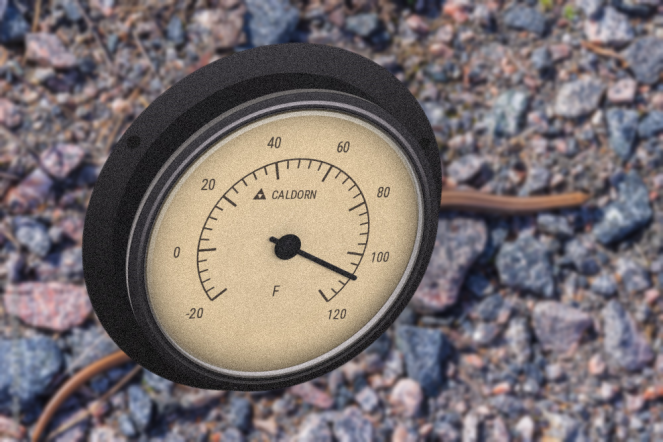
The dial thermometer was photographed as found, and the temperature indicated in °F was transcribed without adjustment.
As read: 108 °F
